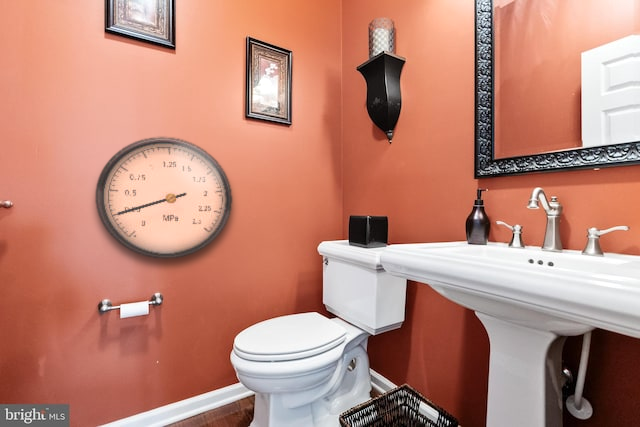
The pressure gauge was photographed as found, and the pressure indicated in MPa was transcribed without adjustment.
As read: 0.25 MPa
